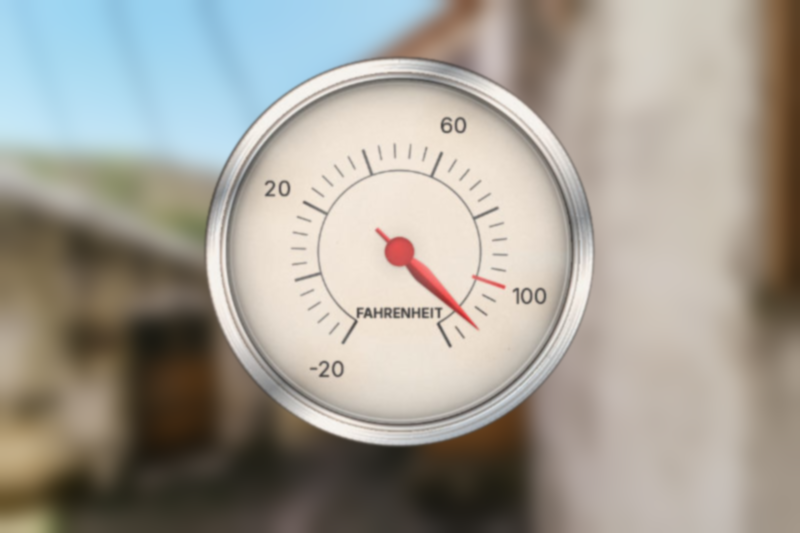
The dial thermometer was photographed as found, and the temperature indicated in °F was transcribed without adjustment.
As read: 112 °F
